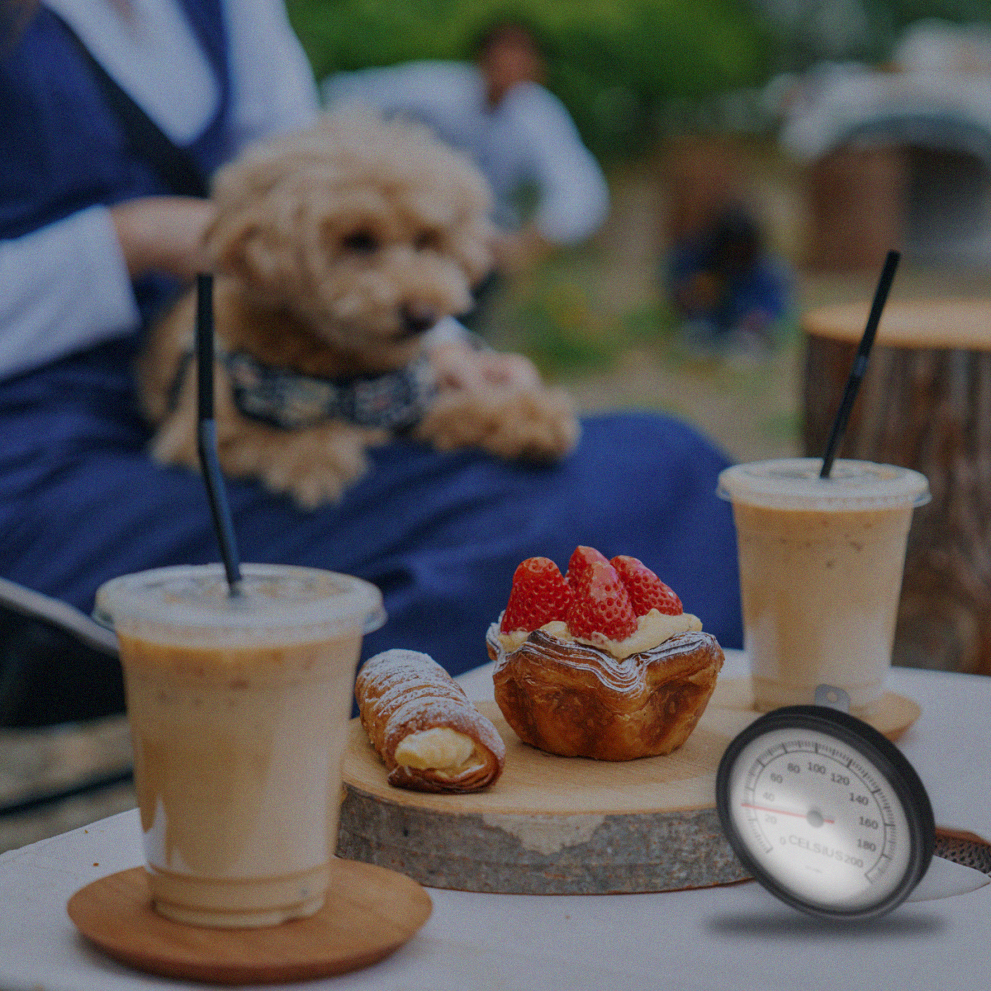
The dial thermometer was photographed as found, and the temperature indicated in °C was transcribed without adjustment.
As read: 30 °C
